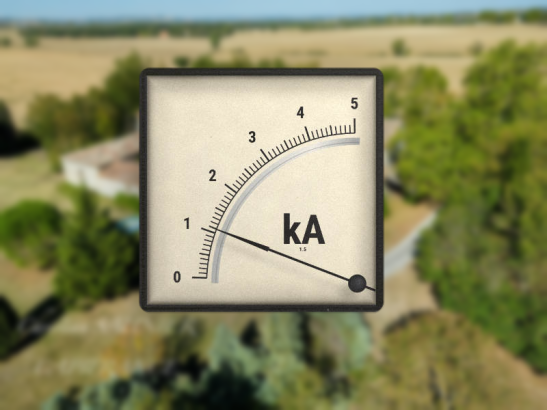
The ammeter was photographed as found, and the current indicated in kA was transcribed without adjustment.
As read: 1.1 kA
